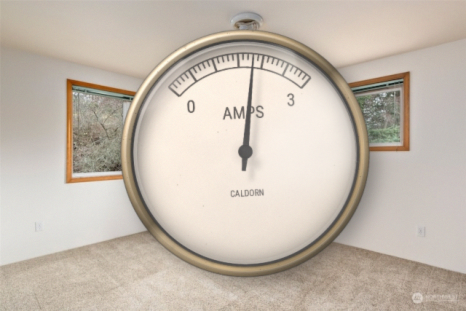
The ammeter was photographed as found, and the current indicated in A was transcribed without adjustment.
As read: 1.8 A
